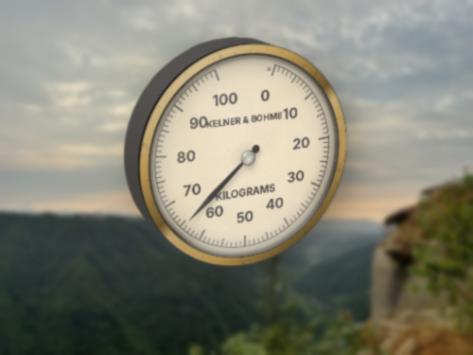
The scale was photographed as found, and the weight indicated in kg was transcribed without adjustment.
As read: 65 kg
